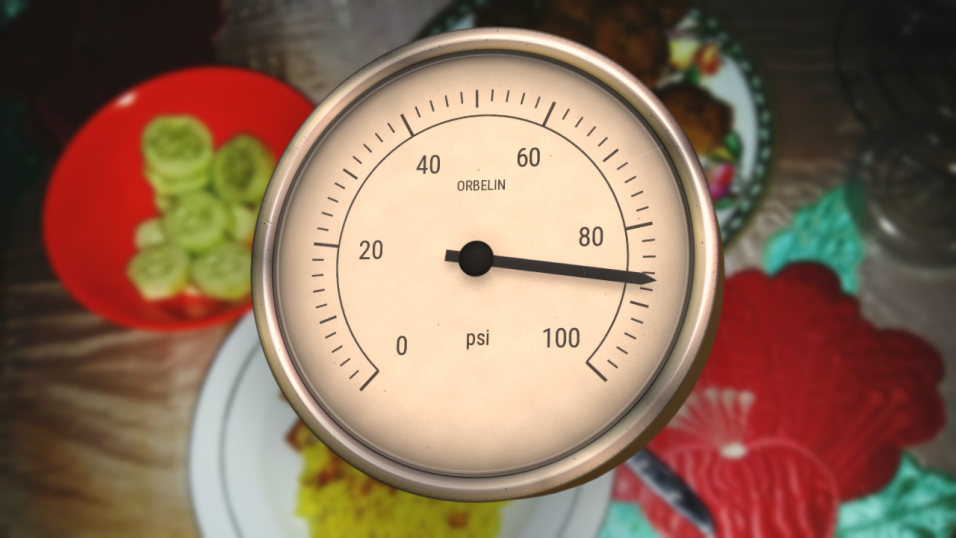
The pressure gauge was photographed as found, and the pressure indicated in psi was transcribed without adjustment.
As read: 87 psi
